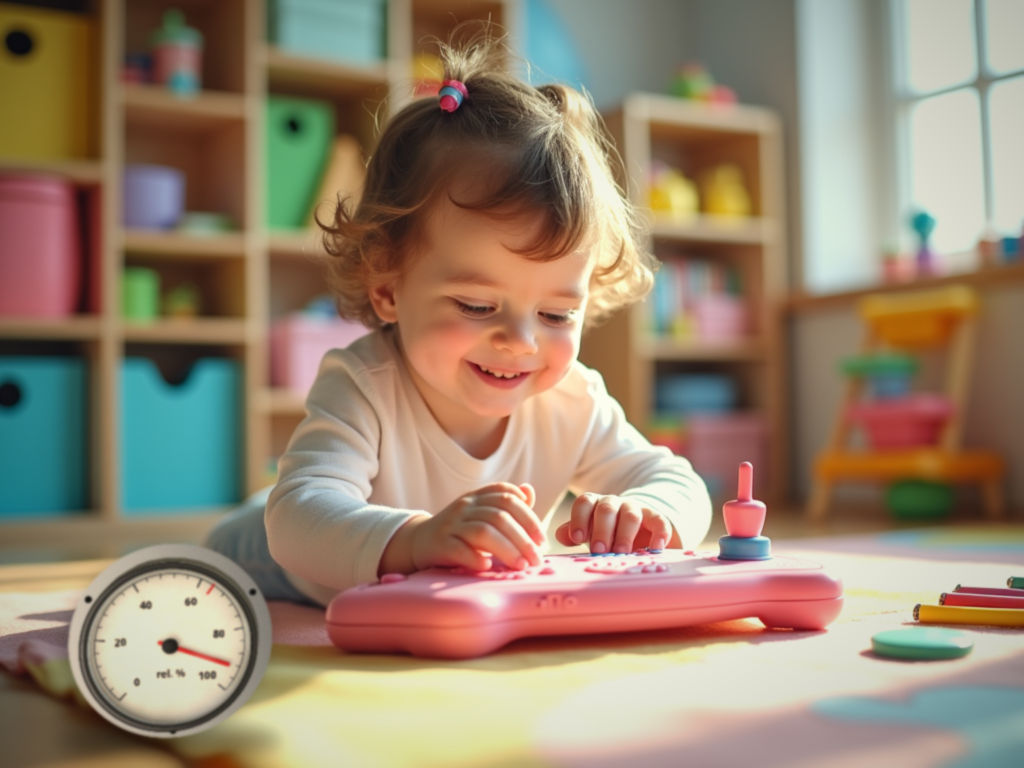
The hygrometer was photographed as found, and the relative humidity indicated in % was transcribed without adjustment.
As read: 92 %
